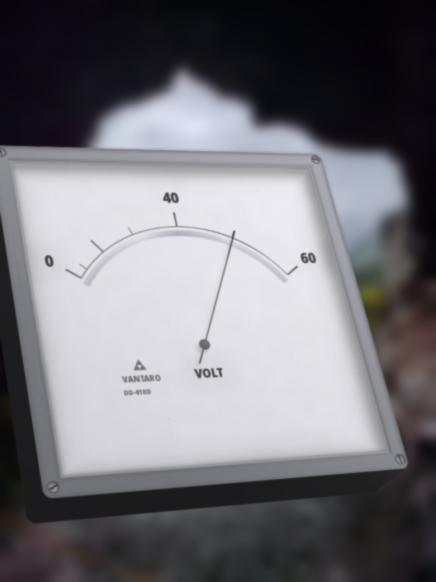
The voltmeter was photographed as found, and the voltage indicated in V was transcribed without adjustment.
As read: 50 V
